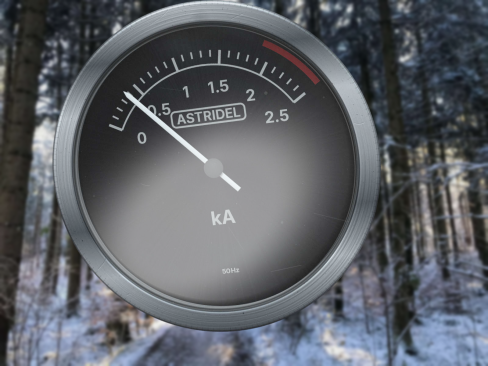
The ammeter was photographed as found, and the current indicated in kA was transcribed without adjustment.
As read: 0.4 kA
